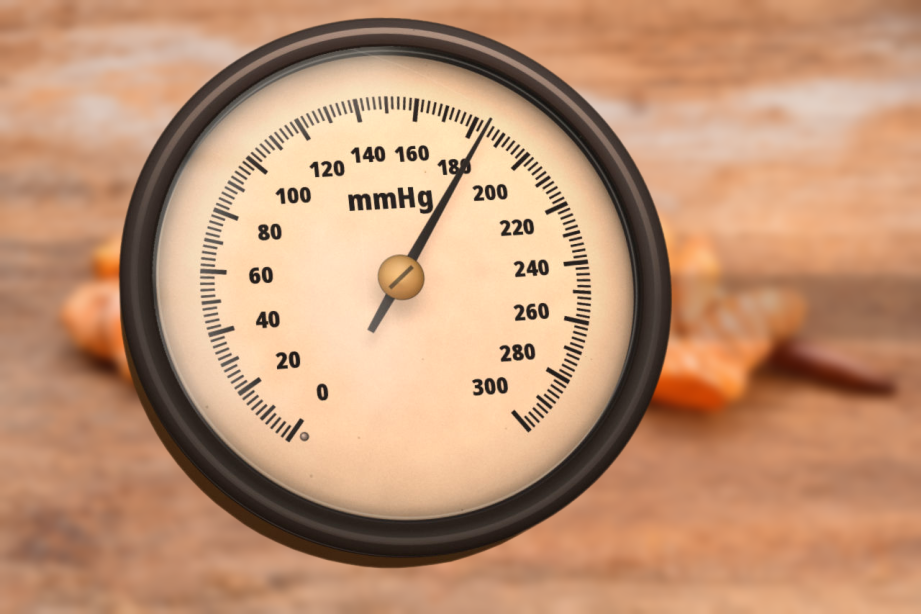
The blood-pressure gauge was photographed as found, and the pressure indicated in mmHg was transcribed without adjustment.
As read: 184 mmHg
